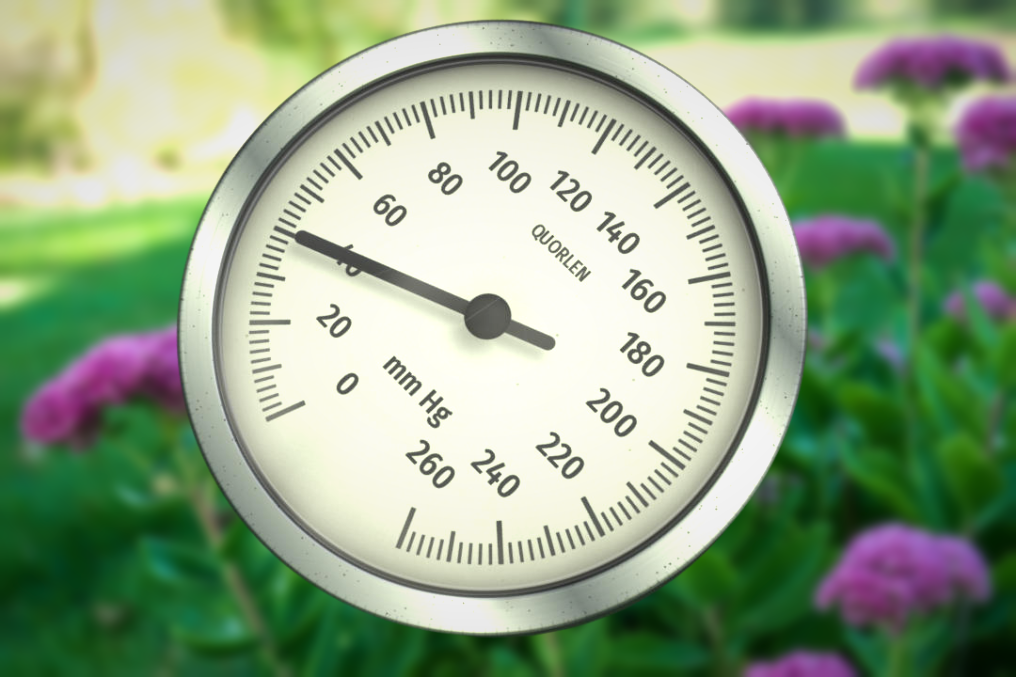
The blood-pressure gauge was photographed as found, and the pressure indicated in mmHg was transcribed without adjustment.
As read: 40 mmHg
